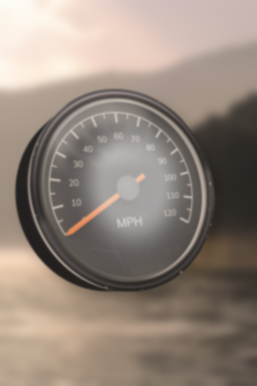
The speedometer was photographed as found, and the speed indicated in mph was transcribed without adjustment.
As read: 0 mph
